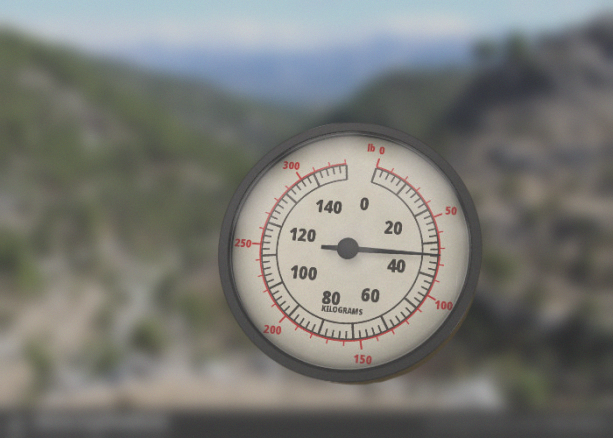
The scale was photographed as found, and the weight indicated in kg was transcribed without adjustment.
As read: 34 kg
